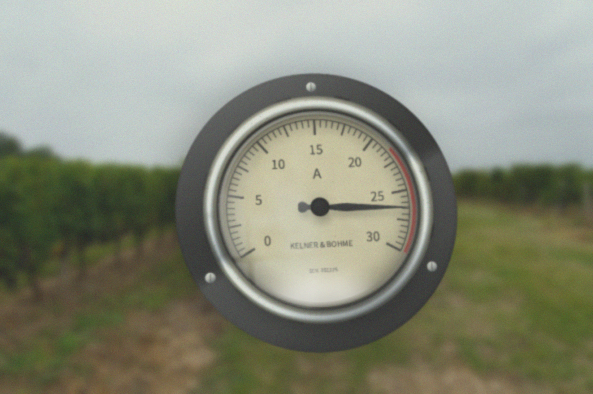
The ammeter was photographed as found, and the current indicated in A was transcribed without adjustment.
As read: 26.5 A
